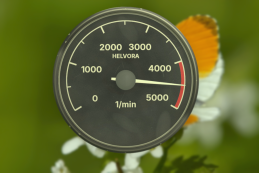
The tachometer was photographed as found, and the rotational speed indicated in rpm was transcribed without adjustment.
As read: 4500 rpm
